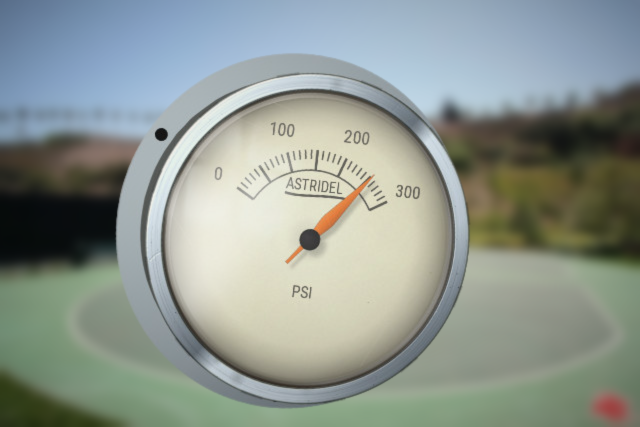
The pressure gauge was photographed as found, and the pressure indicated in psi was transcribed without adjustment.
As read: 250 psi
